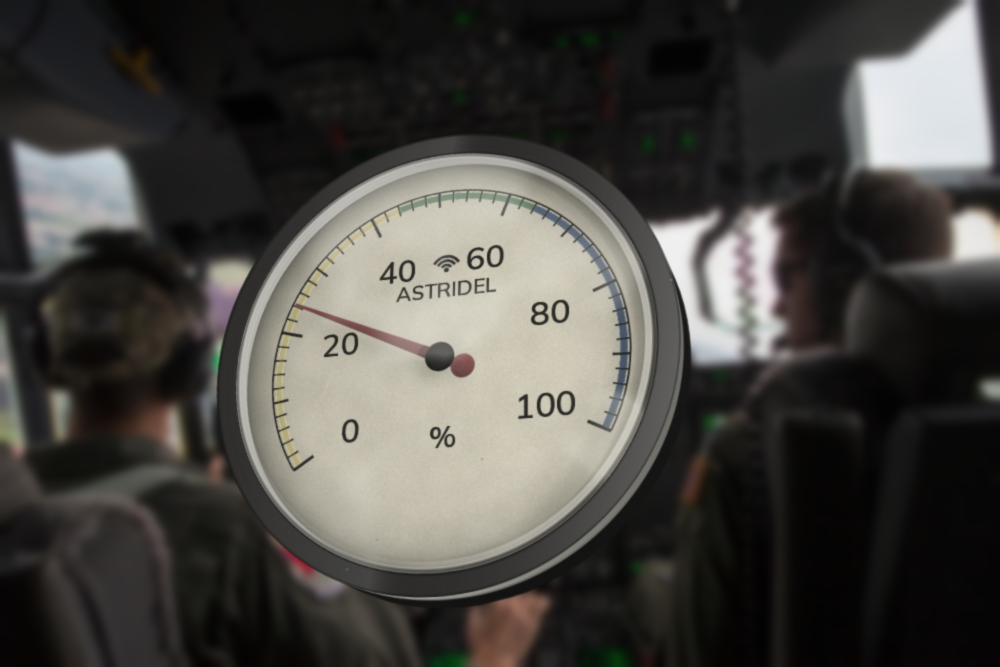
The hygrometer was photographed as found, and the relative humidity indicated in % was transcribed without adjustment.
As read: 24 %
